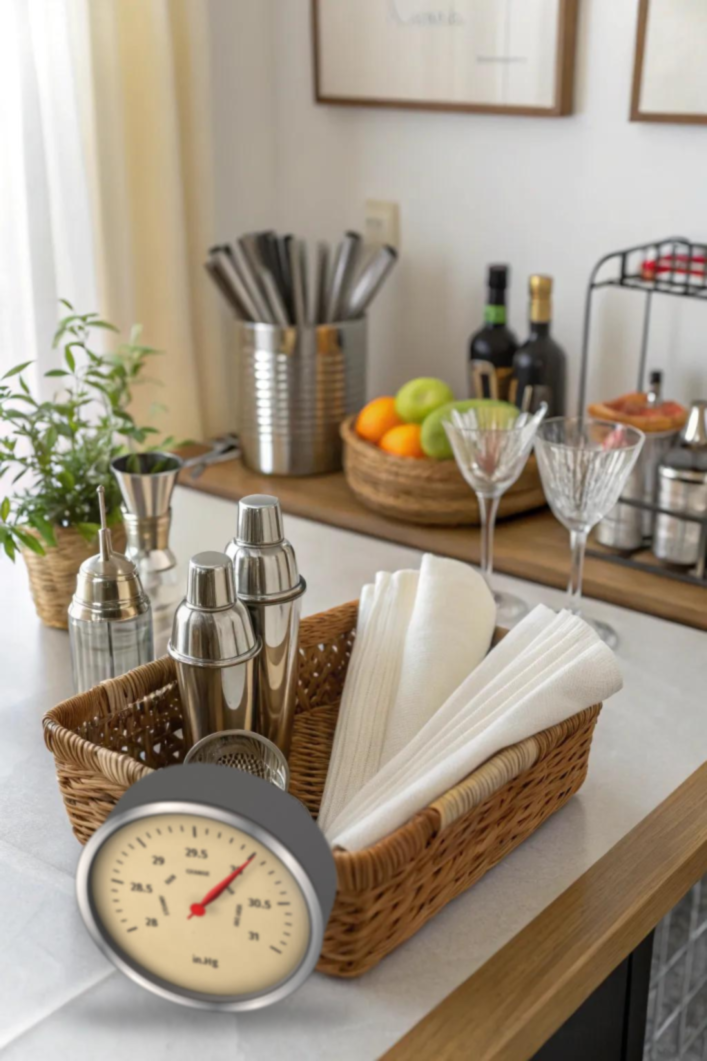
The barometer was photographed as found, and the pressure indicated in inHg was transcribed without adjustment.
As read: 30 inHg
